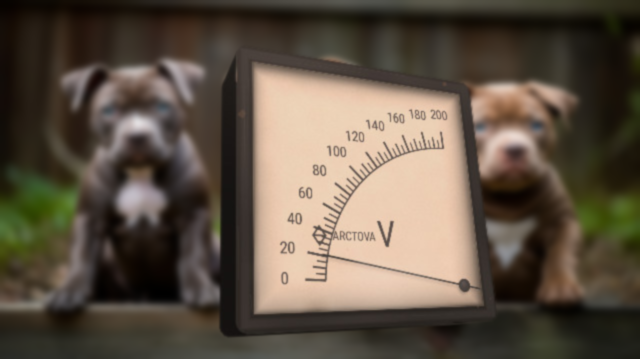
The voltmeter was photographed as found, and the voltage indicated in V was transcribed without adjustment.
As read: 20 V
